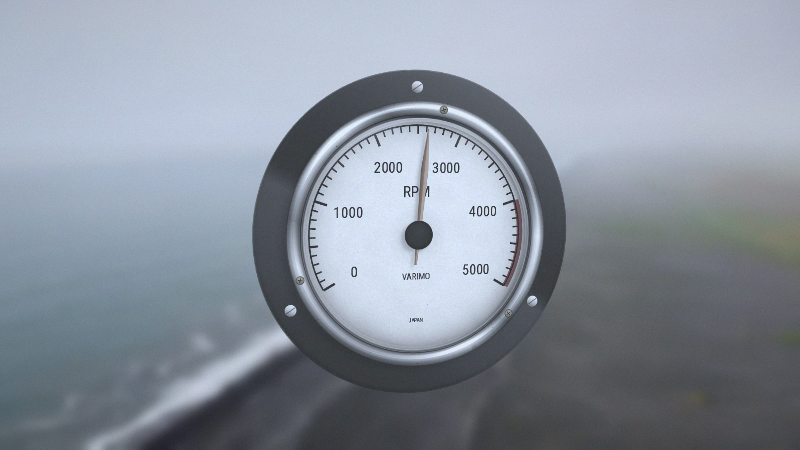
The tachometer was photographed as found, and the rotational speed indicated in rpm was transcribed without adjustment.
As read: 2600 rpm
